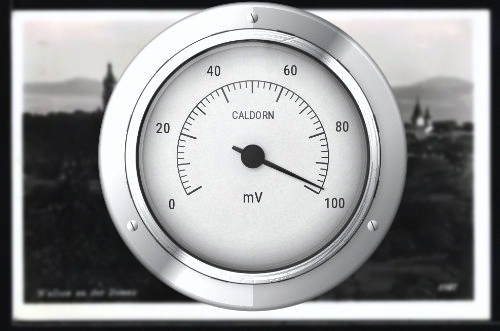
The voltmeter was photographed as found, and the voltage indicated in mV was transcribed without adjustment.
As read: 98 mV
